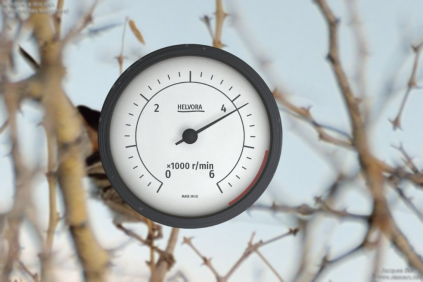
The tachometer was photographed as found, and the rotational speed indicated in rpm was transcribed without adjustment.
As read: 4200 rpm
